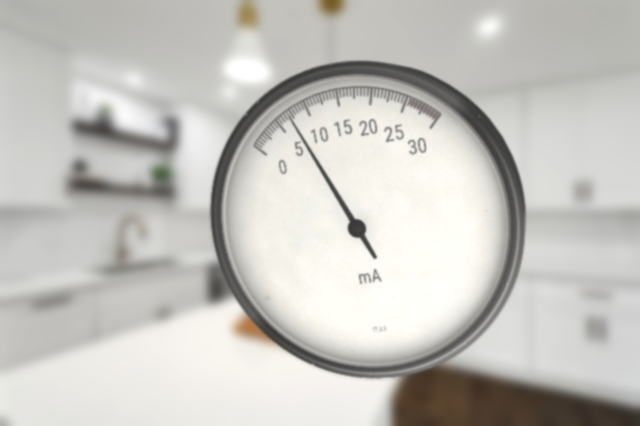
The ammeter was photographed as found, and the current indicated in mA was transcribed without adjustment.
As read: 7.5 mA
